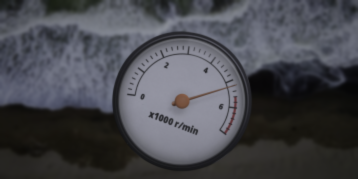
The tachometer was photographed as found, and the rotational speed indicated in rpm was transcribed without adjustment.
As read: 5200 rpm
